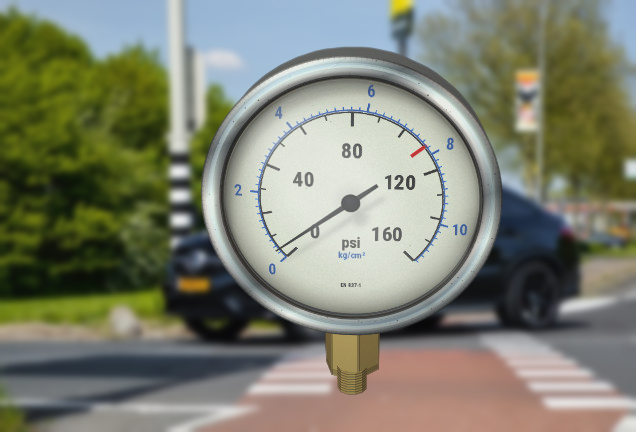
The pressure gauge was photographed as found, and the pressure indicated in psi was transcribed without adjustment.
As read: 5 psi
